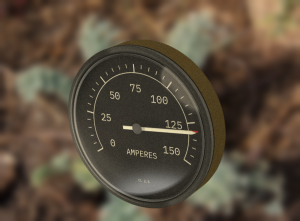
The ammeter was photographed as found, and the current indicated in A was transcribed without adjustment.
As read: 130 A
